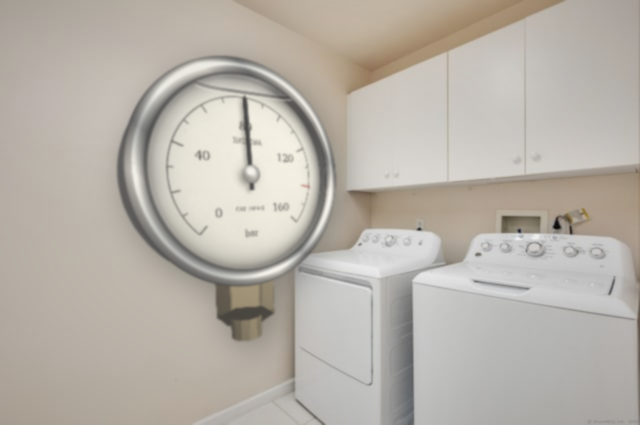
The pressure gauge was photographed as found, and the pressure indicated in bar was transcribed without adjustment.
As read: 80 bar
